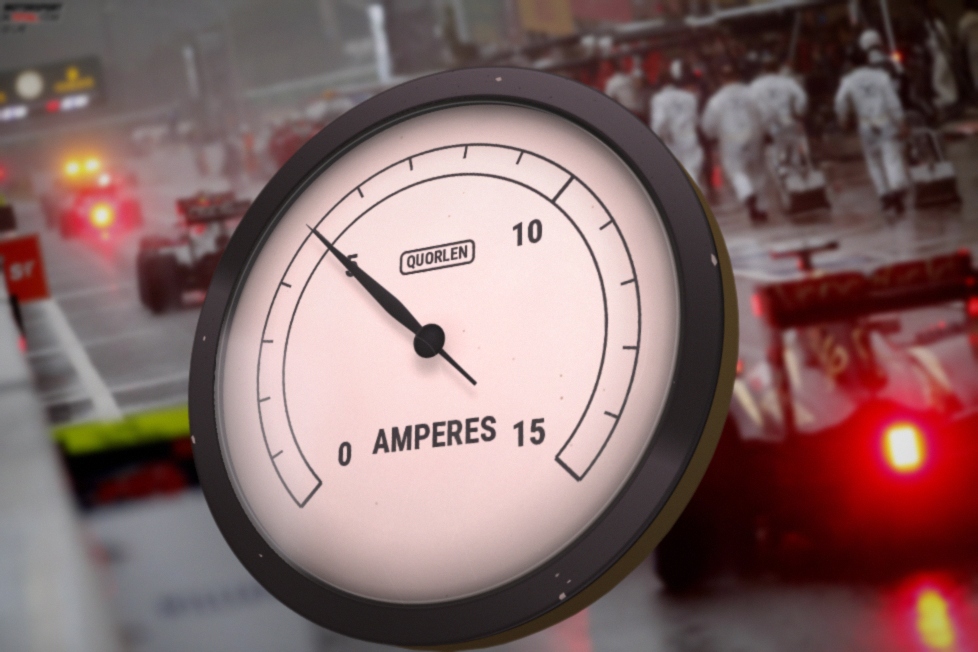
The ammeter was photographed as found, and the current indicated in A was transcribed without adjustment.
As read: 5 A
